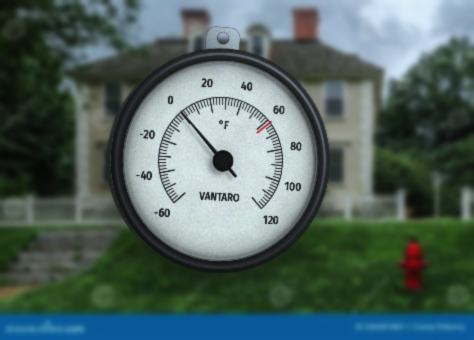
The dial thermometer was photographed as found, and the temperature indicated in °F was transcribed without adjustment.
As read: 0 °F
